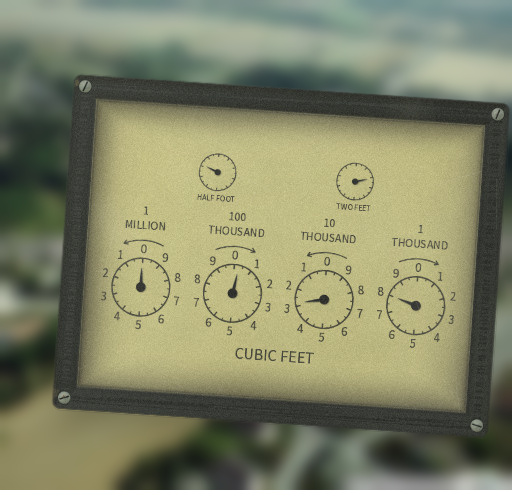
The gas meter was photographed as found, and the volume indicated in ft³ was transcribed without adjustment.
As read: 2800 ft³
